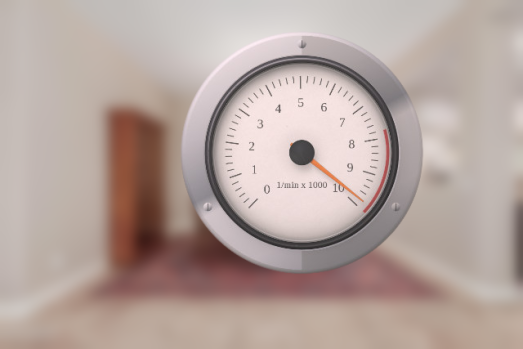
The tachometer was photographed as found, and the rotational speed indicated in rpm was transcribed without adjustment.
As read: 9800 rpm
